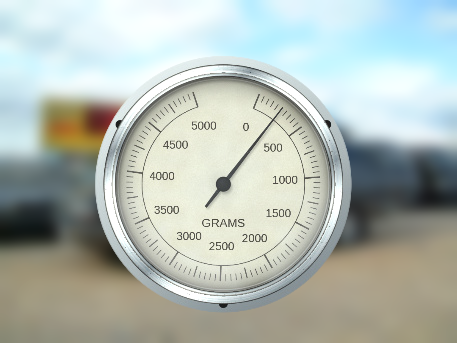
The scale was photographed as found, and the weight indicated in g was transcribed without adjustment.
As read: 250 g
